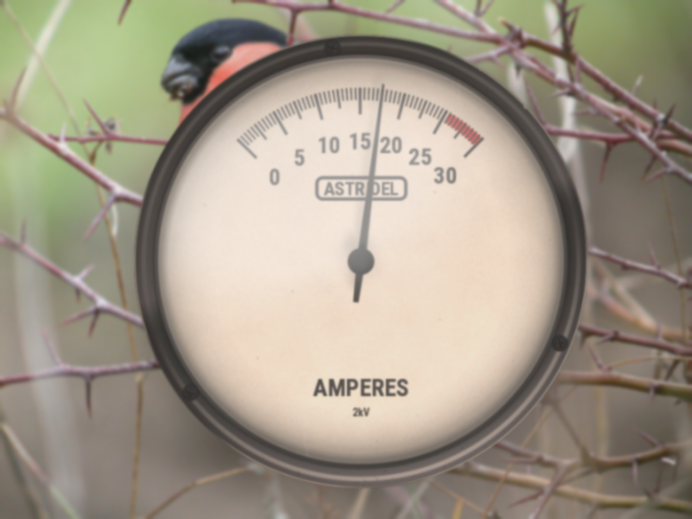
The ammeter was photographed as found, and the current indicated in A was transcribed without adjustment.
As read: 17.5 A
